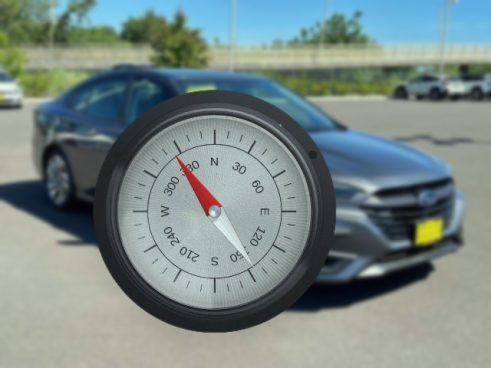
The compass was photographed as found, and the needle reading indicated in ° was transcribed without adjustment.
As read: 325 °
